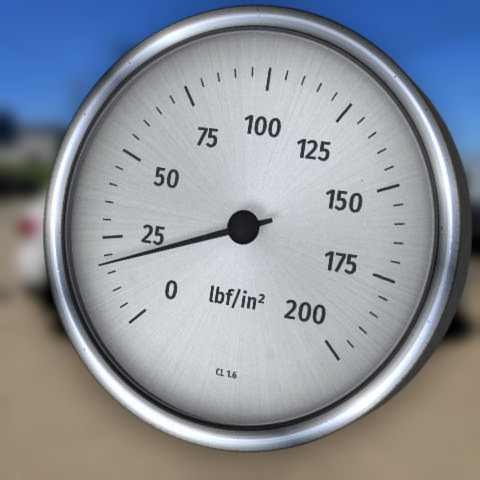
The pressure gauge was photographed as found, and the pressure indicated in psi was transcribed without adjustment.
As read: 17.5 psi
